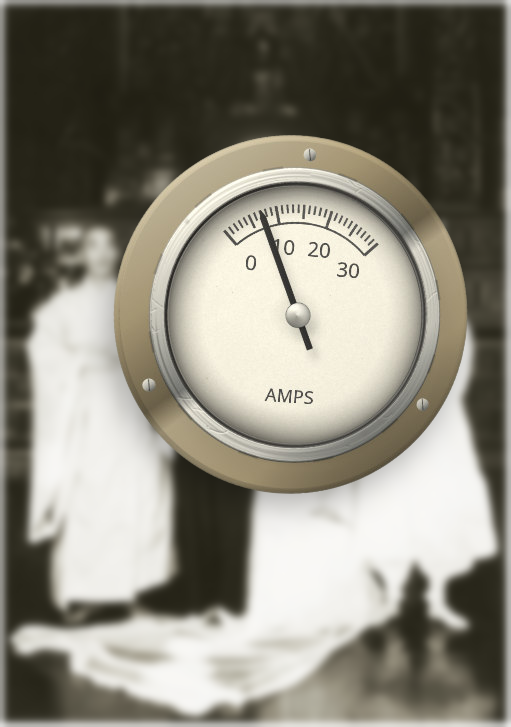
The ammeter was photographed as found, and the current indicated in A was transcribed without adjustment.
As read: 7 A
